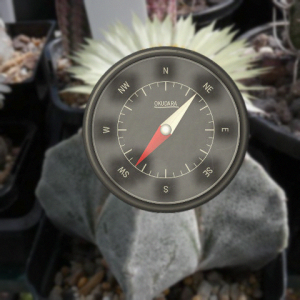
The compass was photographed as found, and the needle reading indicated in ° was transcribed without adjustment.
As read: 220 °
